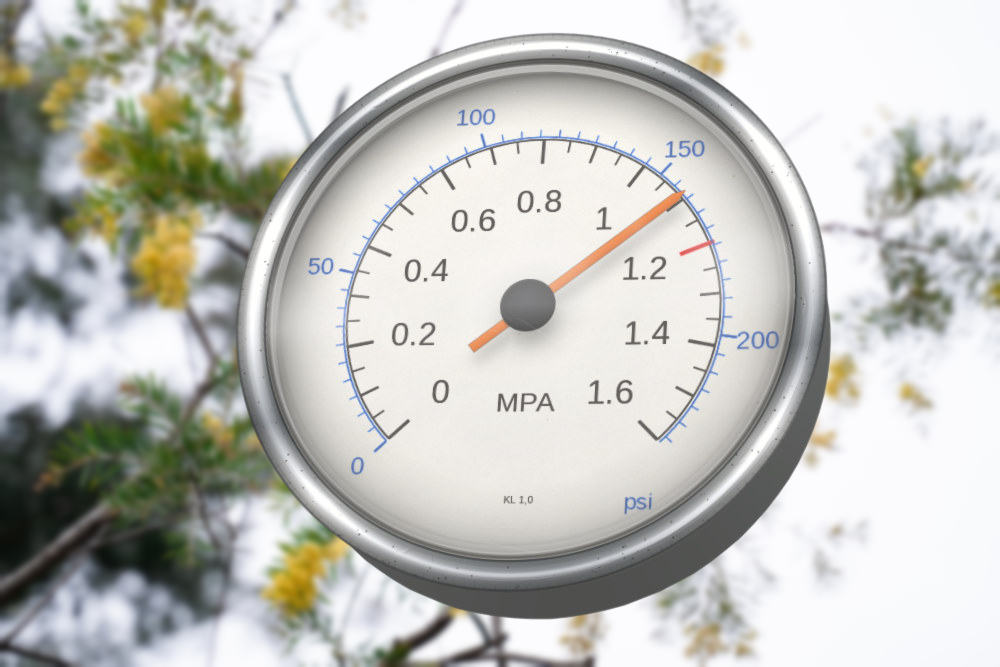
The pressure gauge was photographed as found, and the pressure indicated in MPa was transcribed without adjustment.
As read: 1.1 MPa
